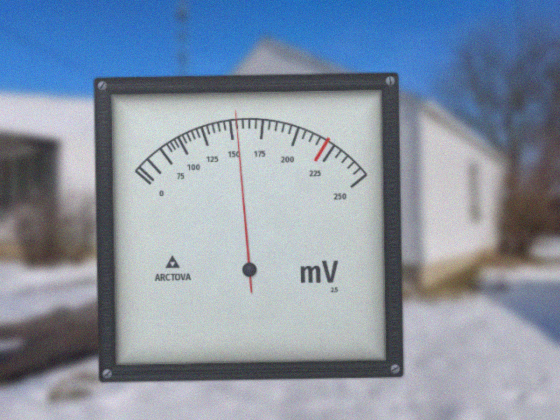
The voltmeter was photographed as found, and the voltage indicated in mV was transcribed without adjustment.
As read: 155 mV
